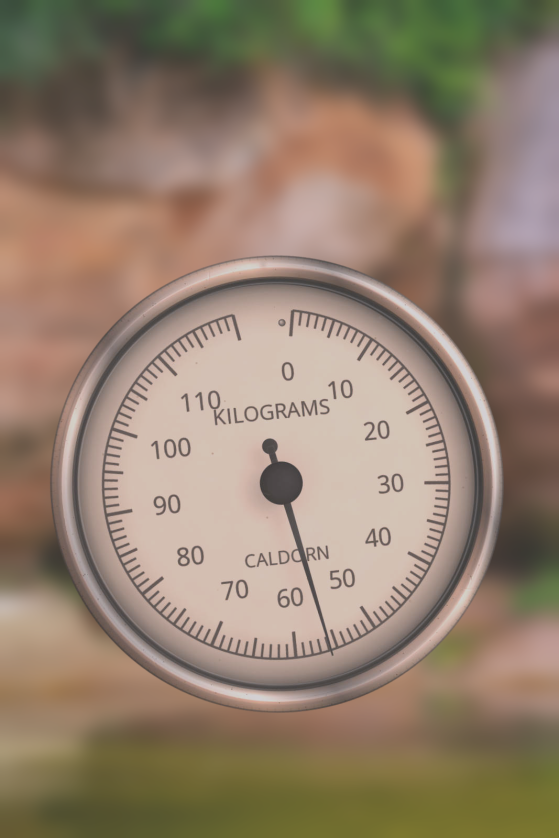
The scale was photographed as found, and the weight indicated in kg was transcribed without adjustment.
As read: 56 kg
